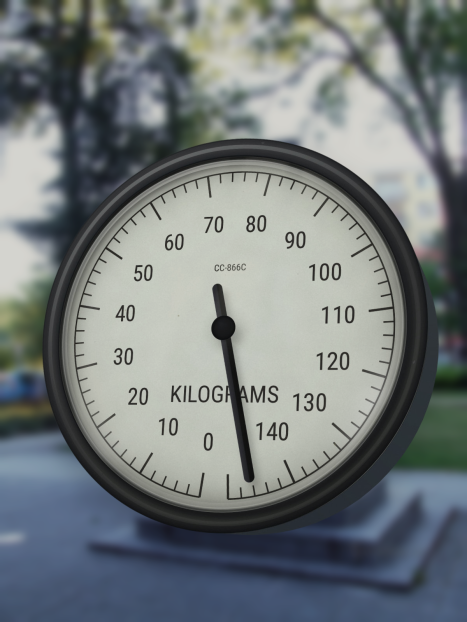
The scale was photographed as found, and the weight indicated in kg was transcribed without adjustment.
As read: 146 kg
